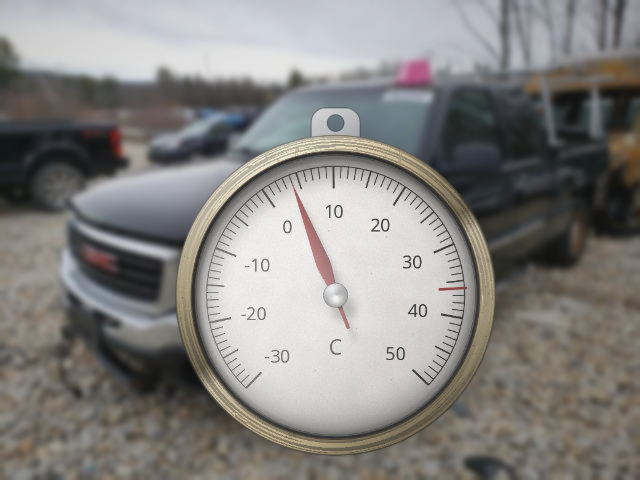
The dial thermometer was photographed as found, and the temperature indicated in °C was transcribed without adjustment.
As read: 4 °C
